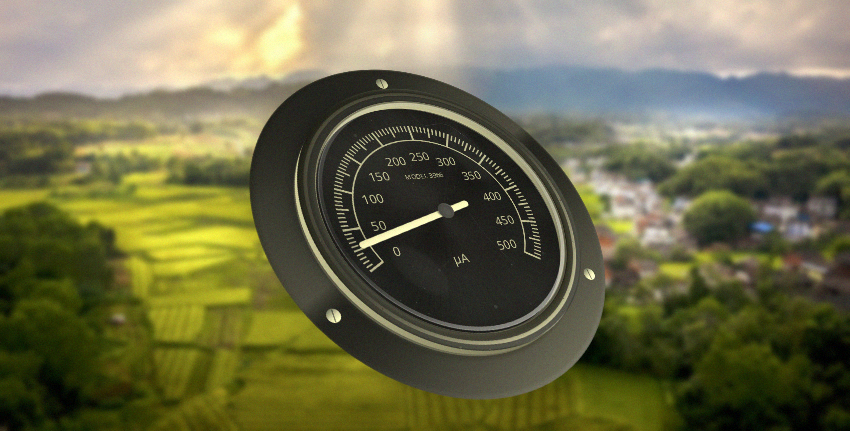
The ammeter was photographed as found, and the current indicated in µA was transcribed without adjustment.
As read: 25 µA
